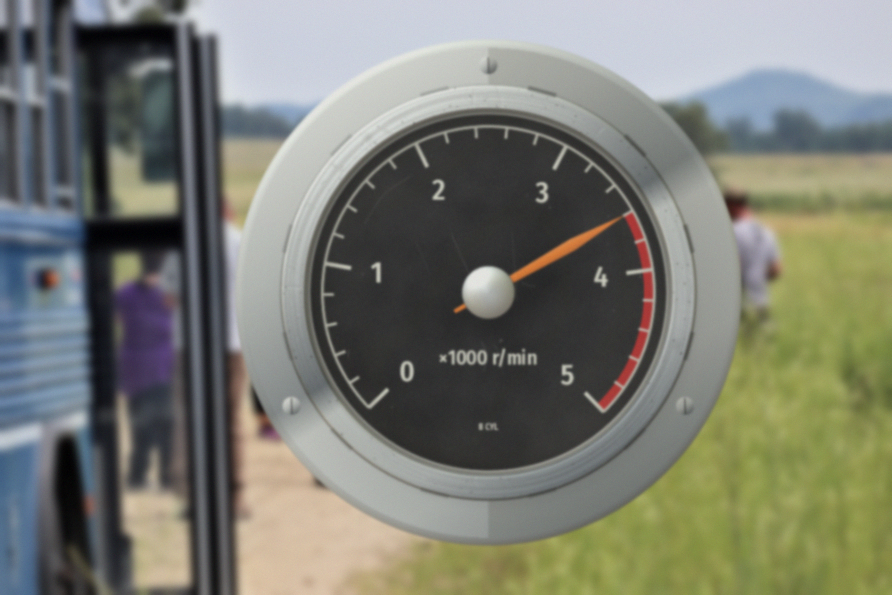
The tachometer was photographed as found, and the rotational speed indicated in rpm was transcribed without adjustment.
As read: 3600 rpm
